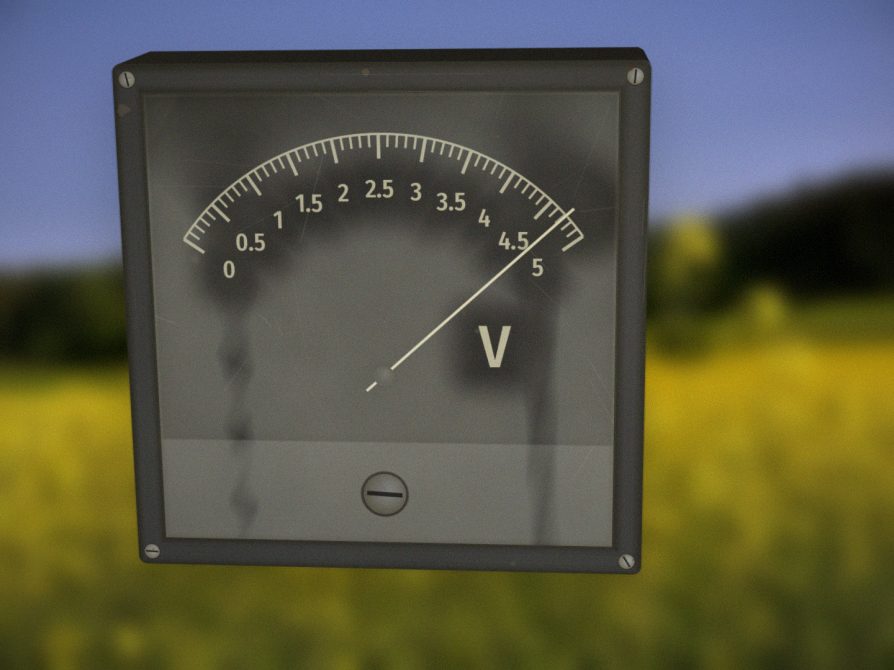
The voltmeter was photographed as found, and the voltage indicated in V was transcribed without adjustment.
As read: 4.7 V
